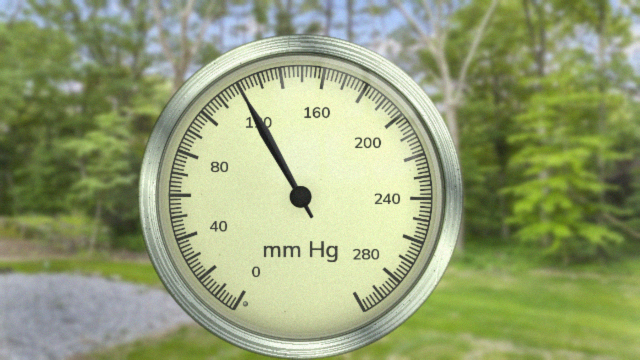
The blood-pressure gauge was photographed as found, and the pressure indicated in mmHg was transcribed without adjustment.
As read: 120 mmHg
